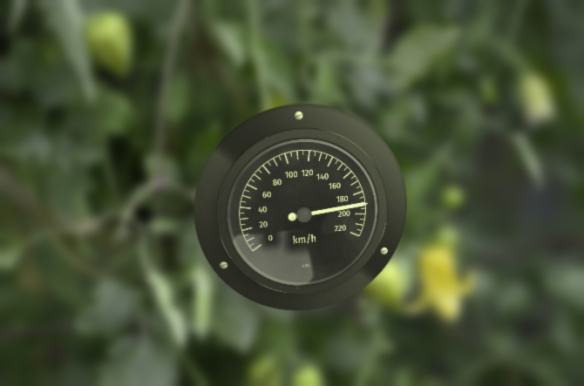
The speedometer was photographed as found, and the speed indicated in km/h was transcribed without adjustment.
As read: 190 km/h
